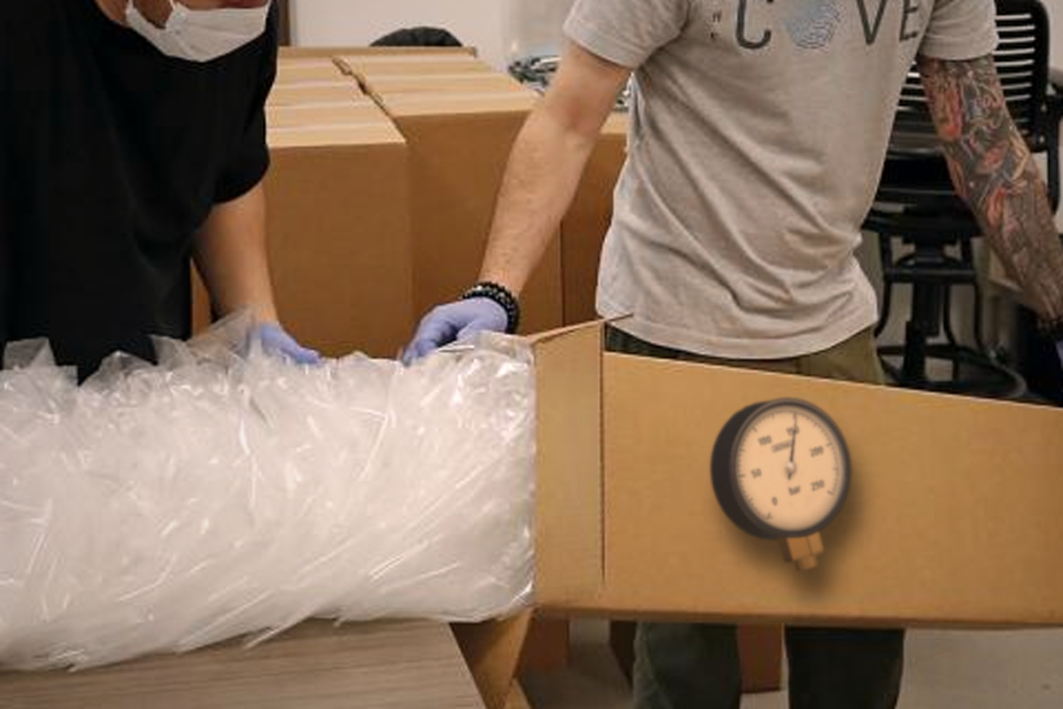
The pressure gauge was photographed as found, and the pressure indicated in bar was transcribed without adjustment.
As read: 150 bar
